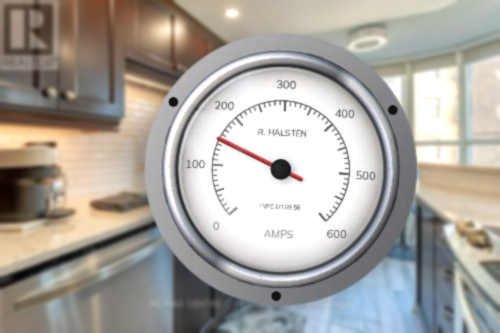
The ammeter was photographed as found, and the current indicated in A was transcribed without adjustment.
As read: 150 A
